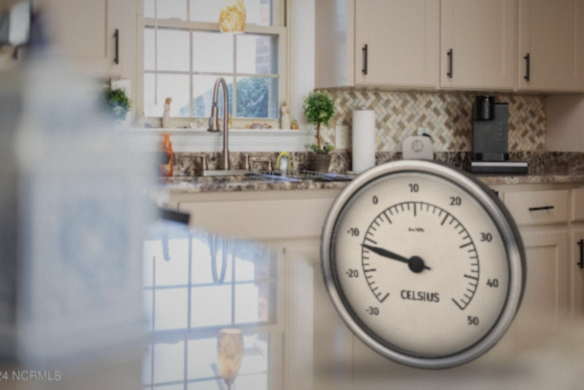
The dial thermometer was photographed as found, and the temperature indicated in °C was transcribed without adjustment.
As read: -12 °C
